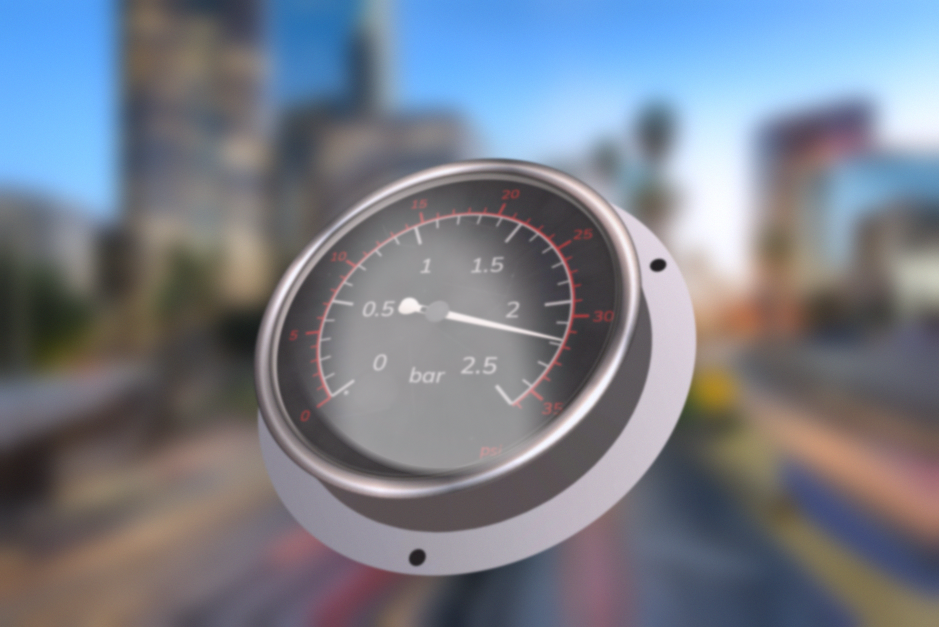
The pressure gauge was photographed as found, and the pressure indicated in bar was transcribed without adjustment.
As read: 2.2 bar
